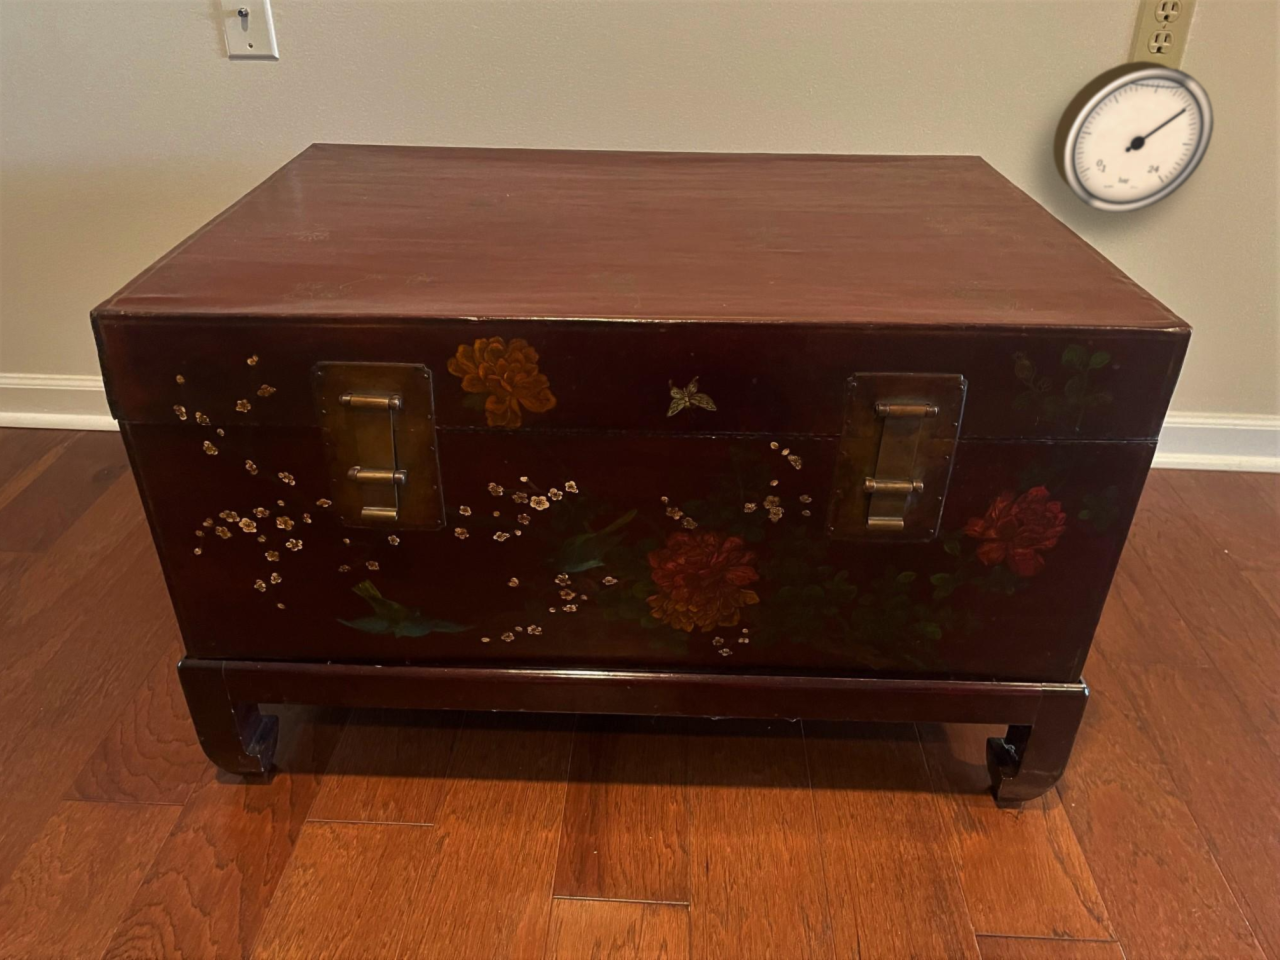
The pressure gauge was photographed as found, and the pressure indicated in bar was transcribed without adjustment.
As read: 16 bar
